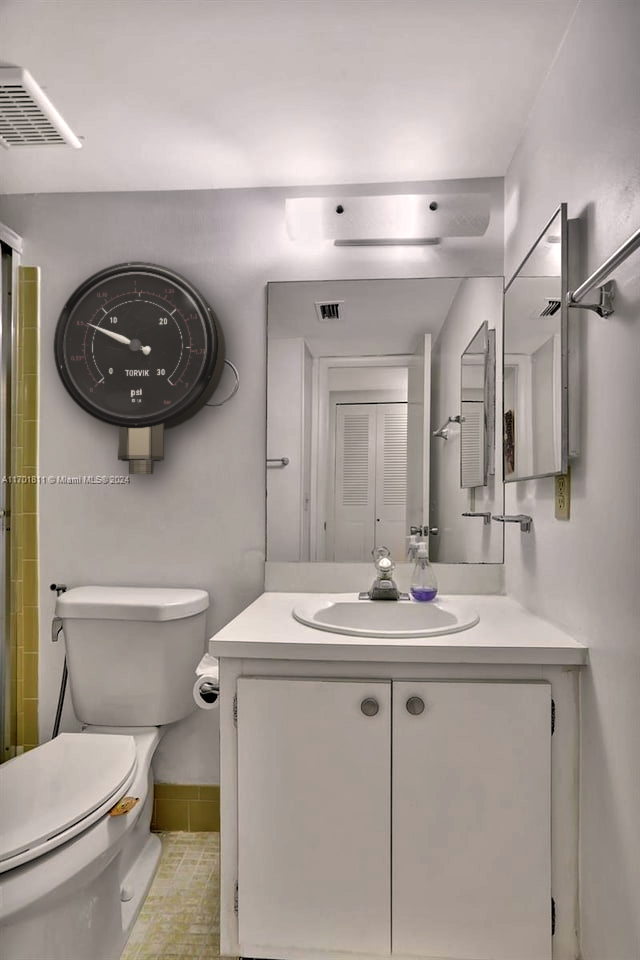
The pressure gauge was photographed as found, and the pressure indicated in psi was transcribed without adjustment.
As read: 7.5 psi
